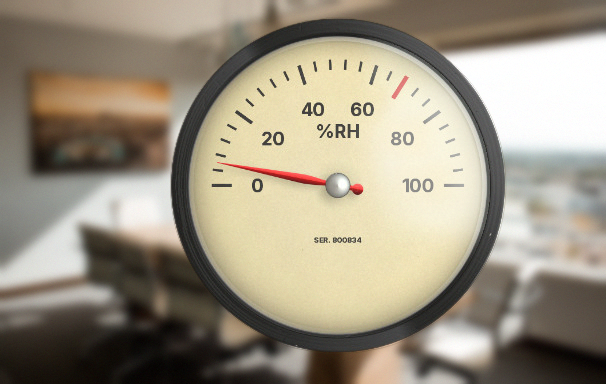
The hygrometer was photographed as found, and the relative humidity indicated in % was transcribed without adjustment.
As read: 6 %
